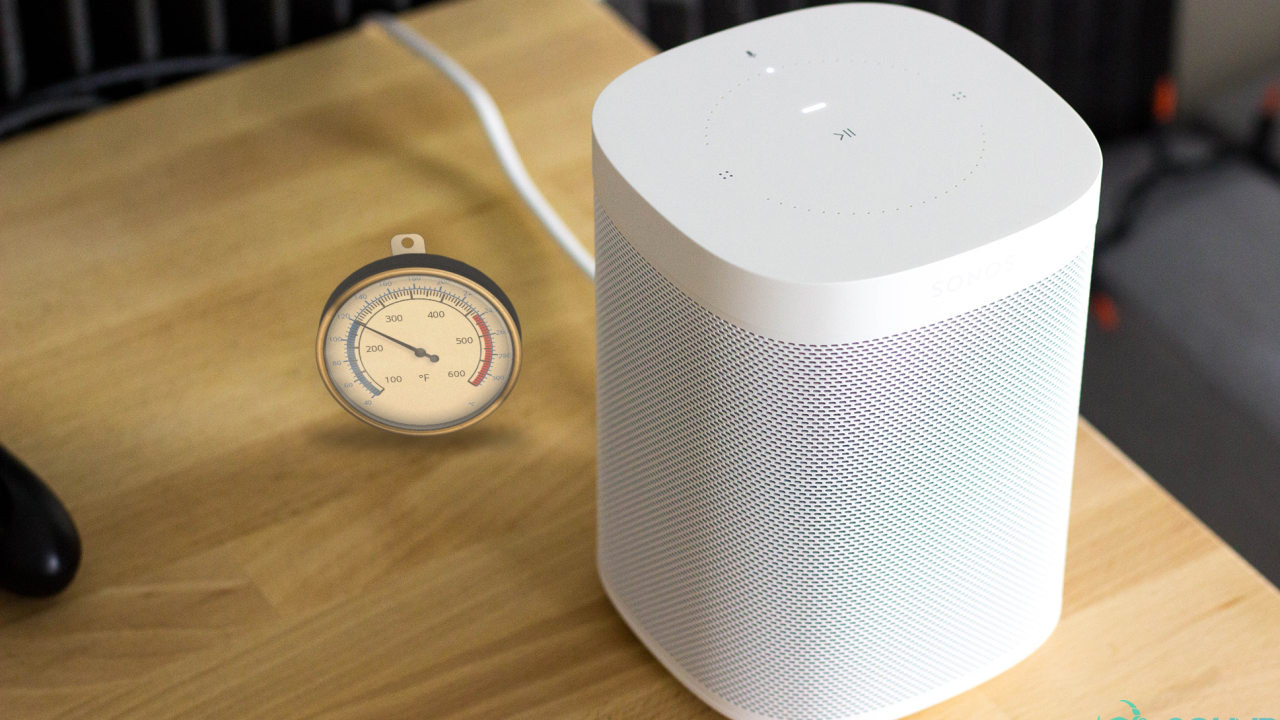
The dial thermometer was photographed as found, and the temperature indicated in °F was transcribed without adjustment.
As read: 250 °F
